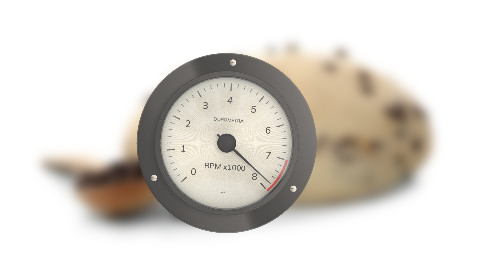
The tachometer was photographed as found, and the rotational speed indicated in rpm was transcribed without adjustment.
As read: 7800 rpm
